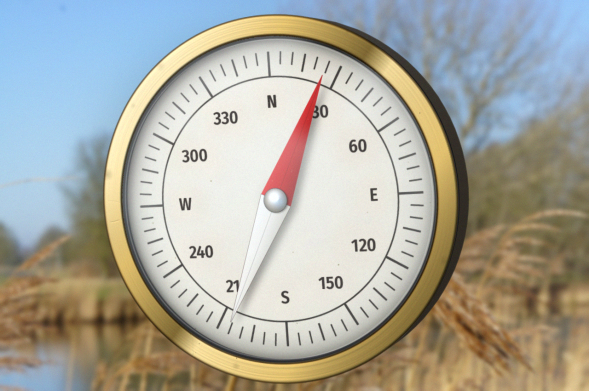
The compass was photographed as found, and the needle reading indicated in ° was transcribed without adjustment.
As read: 25 °
